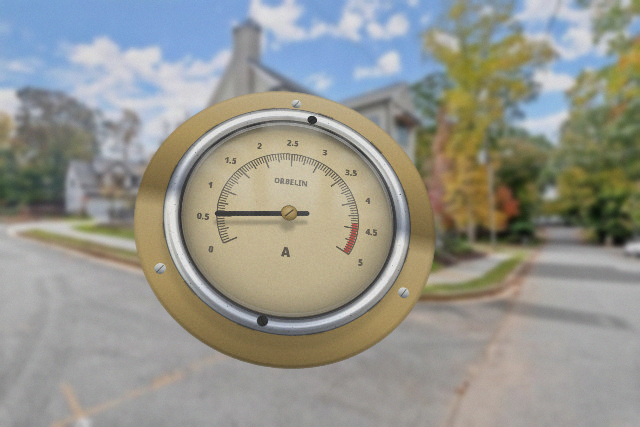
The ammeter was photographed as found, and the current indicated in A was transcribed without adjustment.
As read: 0.5 A
